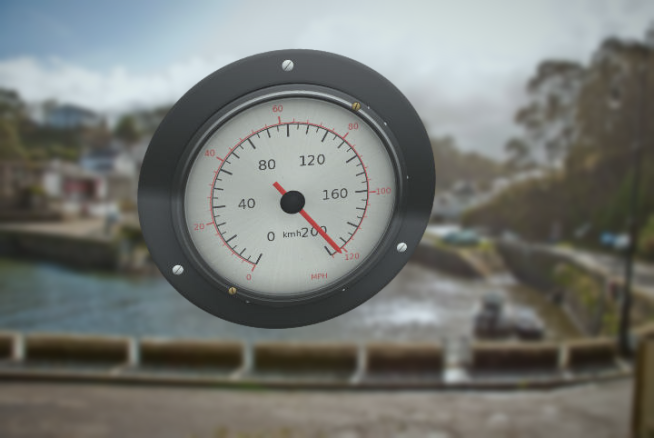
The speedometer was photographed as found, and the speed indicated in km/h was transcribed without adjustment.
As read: 195 km/h
